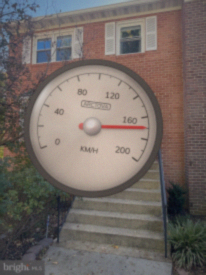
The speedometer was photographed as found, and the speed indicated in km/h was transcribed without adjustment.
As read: 170 km/h
